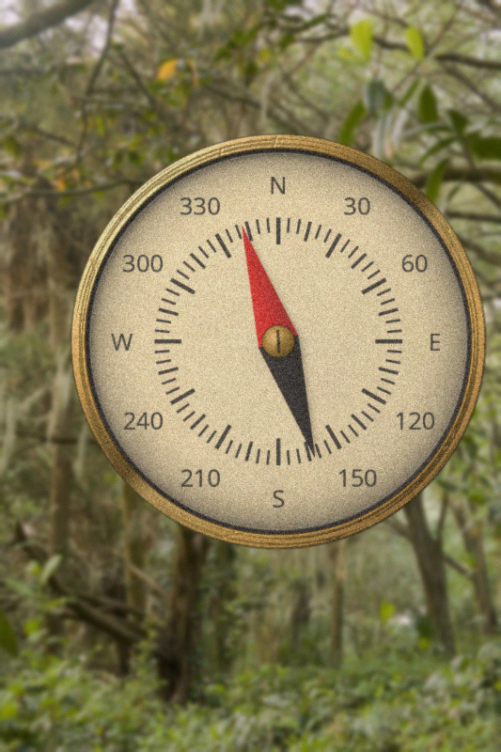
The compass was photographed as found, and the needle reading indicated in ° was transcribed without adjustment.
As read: 342.5 °
